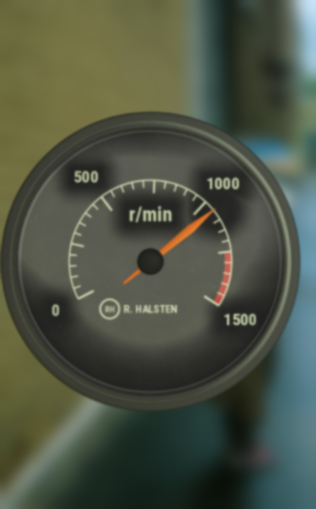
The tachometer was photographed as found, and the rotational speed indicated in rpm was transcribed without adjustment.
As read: 1050 rpm
